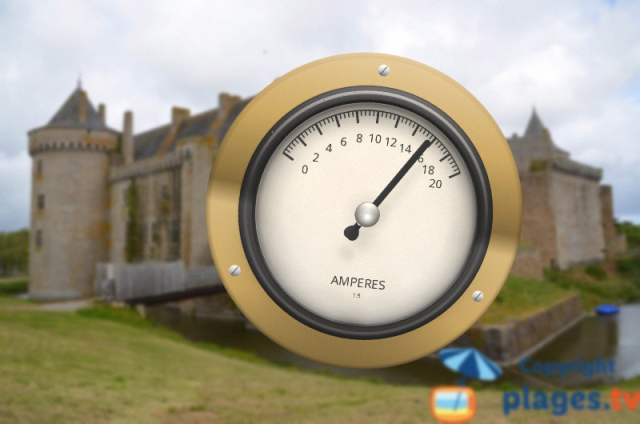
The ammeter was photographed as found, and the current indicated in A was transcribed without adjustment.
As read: 15.6 A
